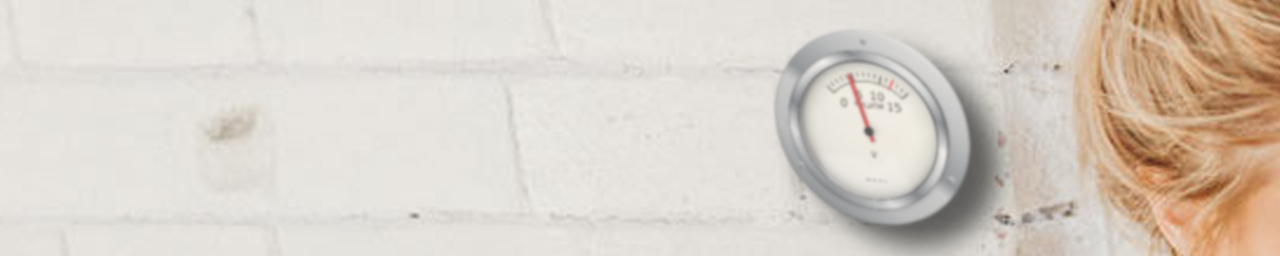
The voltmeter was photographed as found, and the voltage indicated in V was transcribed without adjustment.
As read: 5 V
